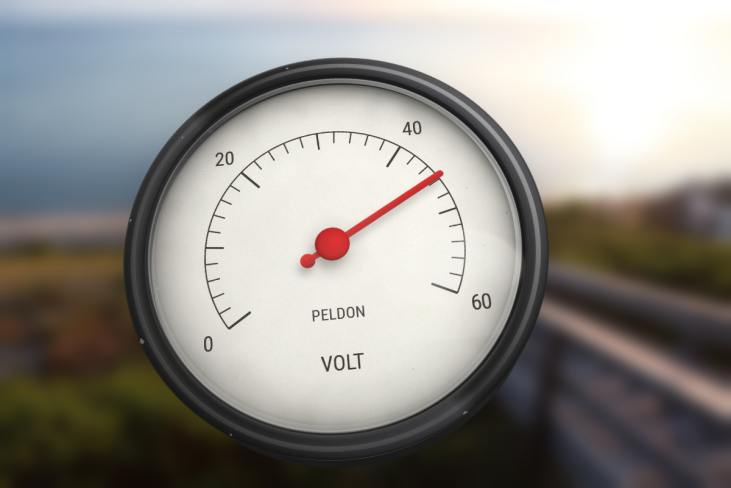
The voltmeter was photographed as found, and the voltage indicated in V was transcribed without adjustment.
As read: 46 V
